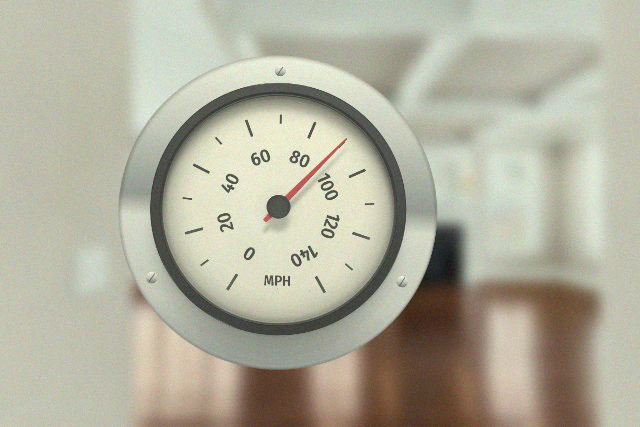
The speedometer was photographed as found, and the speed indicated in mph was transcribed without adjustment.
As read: 90 mph
